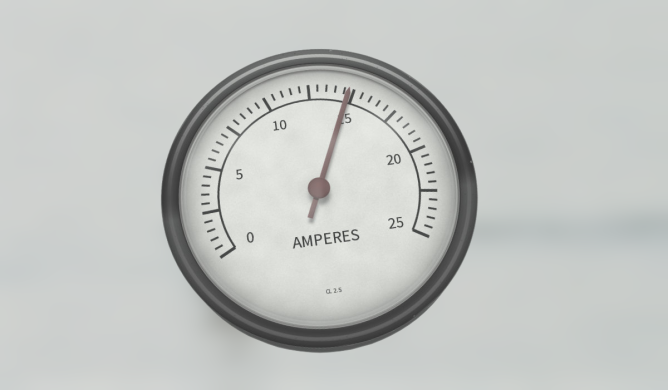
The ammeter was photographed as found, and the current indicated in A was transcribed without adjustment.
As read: 14.75 A
